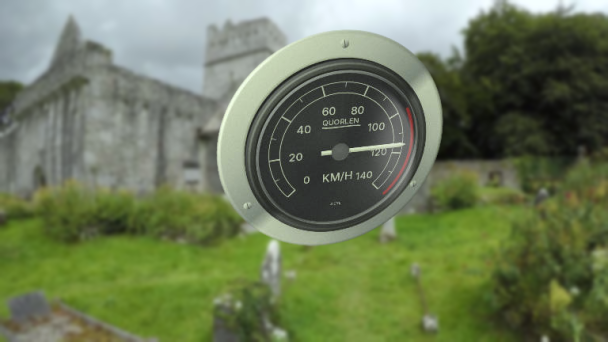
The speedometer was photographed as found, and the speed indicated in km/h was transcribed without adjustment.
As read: 115 km/h
